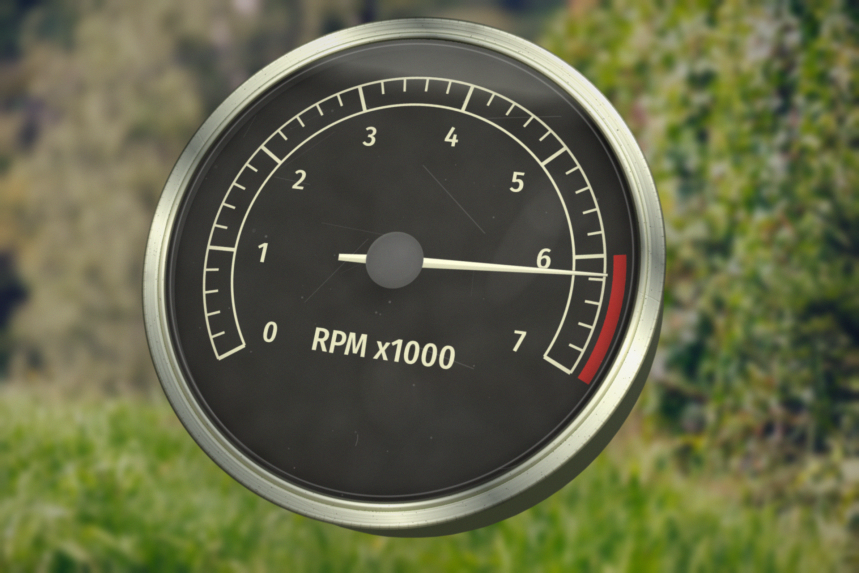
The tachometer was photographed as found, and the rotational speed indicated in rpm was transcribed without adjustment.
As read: 6200 rpm
